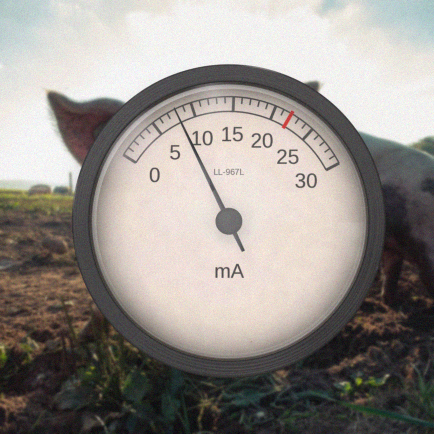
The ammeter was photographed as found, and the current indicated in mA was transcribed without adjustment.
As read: 8 mA
